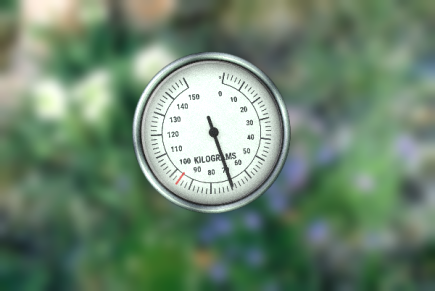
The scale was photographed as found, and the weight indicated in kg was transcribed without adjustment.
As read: 70 kg
